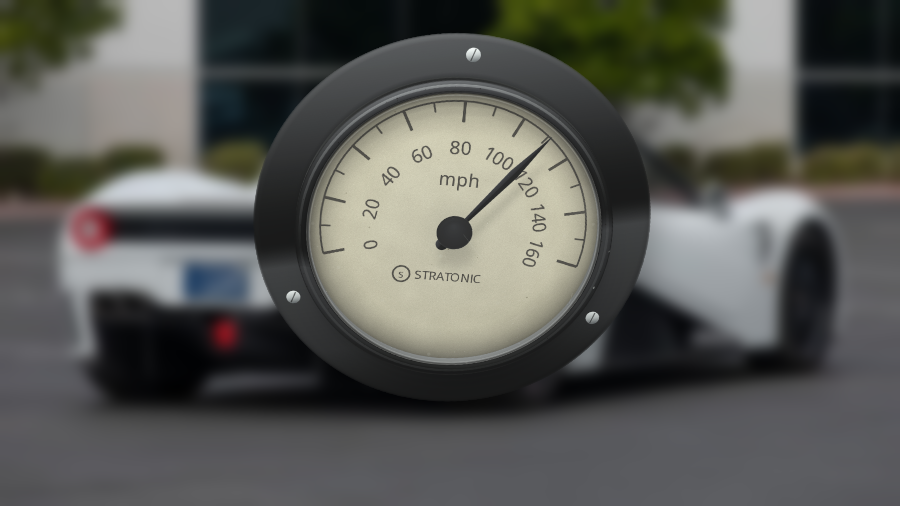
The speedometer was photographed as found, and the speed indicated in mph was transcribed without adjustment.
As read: 110 mph
